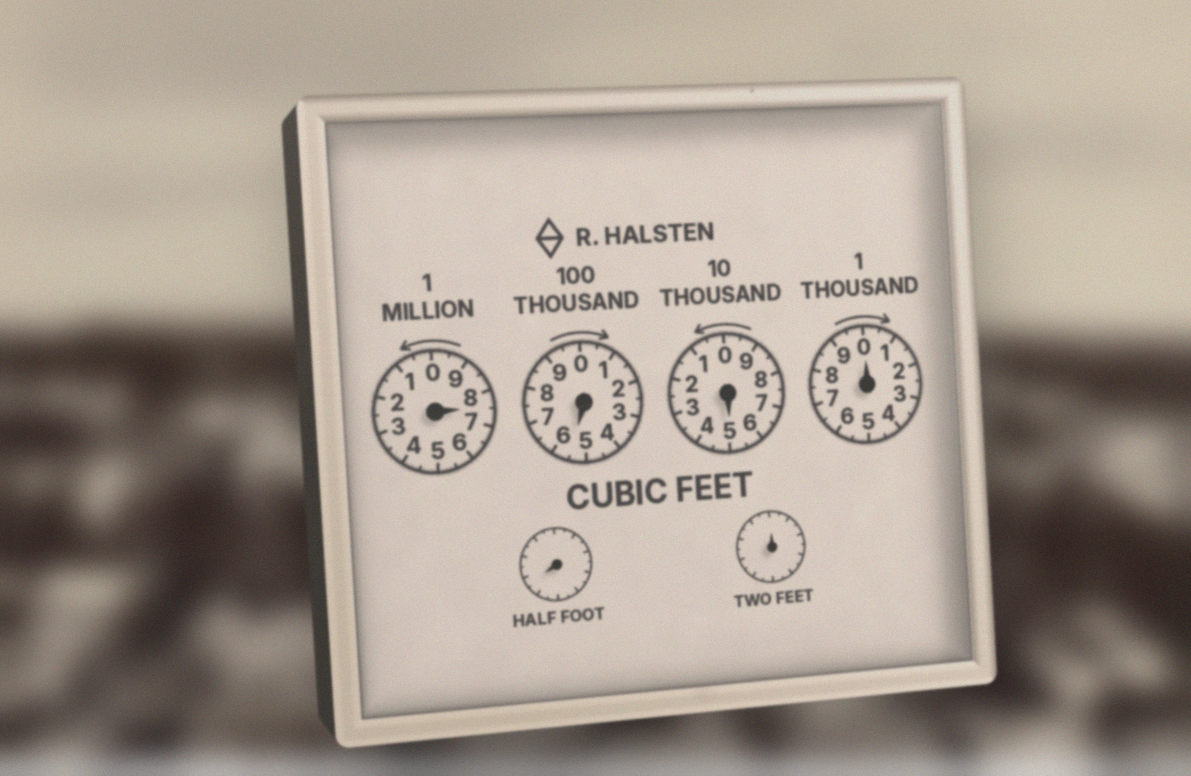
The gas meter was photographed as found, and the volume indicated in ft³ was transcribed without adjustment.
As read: 755000 ft³
